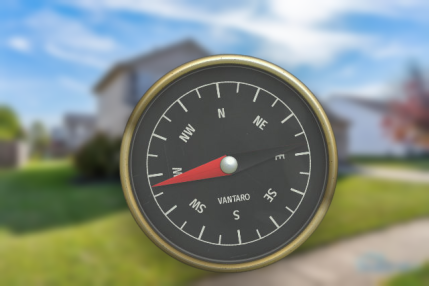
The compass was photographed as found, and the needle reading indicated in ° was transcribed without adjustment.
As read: 262.5 °
